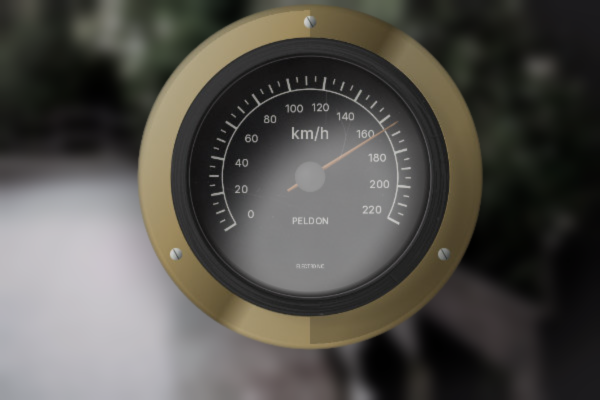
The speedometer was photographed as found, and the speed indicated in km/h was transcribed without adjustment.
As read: 165 km/h
